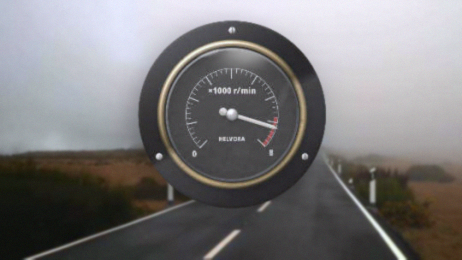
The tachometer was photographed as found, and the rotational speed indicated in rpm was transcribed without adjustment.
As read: 7200 rpm
